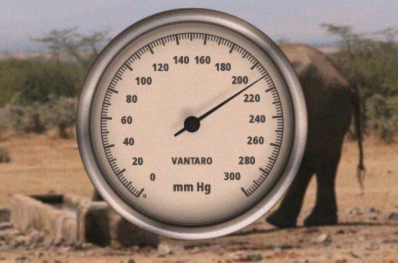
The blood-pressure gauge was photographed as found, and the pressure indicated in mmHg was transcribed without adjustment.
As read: 210 mmHg
